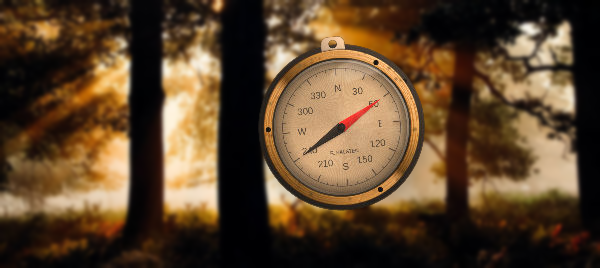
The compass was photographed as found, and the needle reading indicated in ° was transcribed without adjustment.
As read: 60 °
